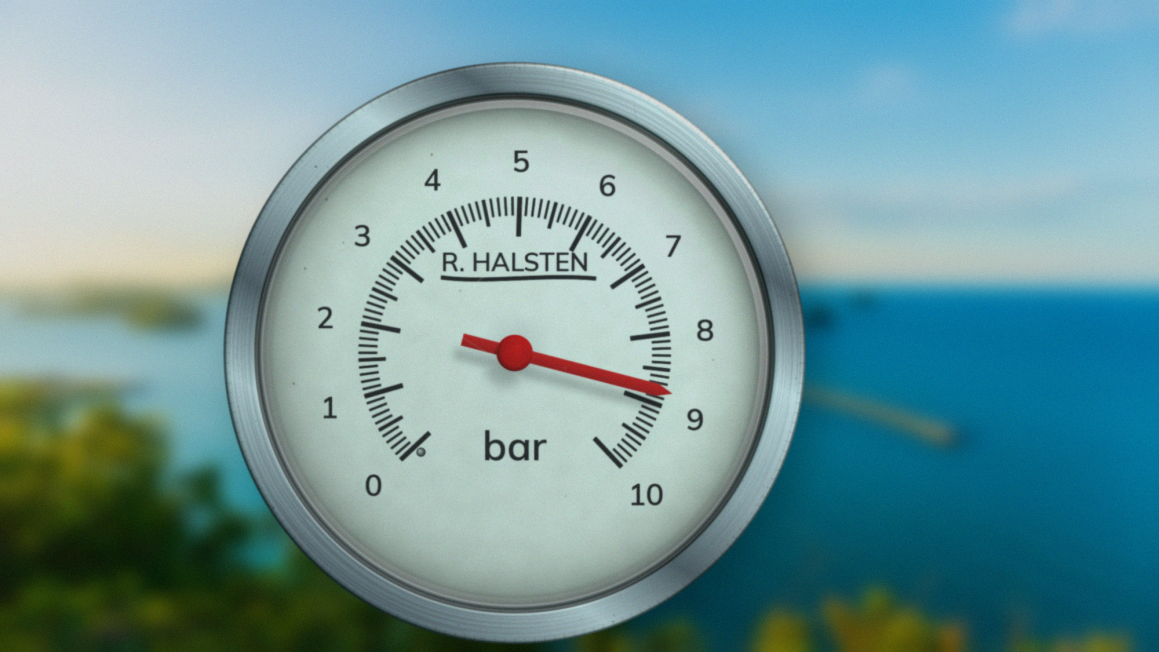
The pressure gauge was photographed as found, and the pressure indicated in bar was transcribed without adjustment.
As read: 8.8 bar
